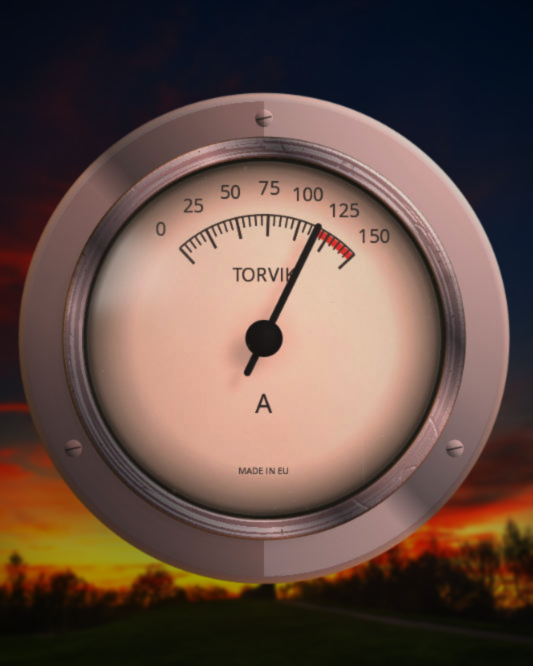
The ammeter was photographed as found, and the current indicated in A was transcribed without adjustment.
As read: 115 A
